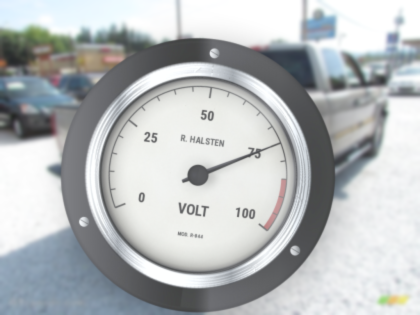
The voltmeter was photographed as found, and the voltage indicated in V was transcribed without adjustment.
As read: 75 V
